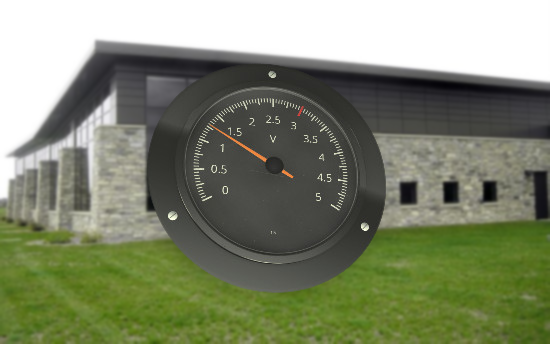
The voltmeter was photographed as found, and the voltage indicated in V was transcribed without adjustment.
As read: 1.25 V
